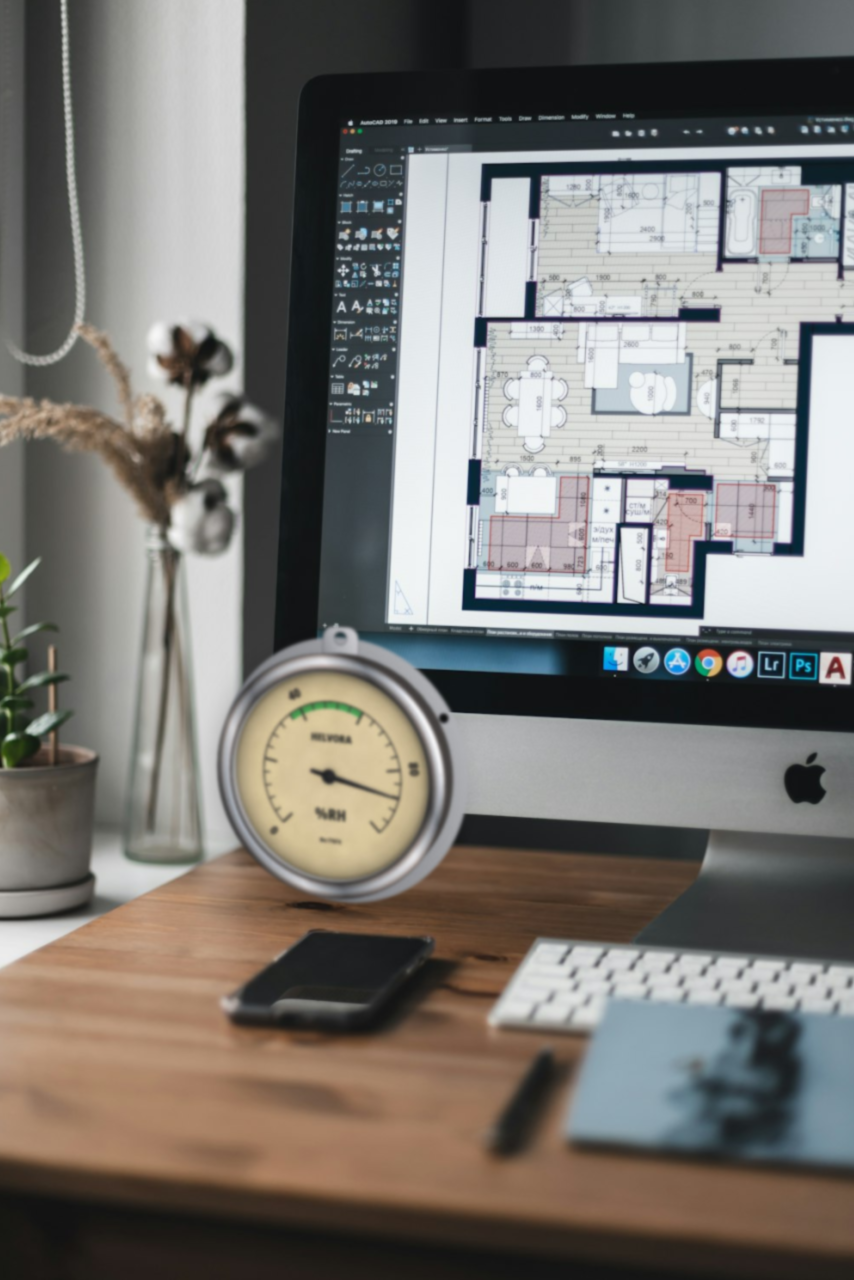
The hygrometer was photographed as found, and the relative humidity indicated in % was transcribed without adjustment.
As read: 88 %
